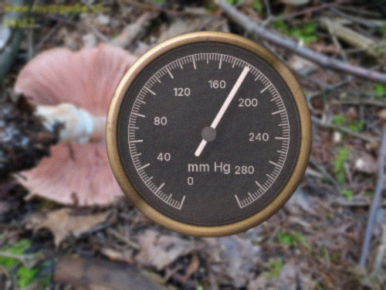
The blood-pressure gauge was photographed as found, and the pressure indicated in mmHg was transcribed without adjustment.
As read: 180 mmHg
